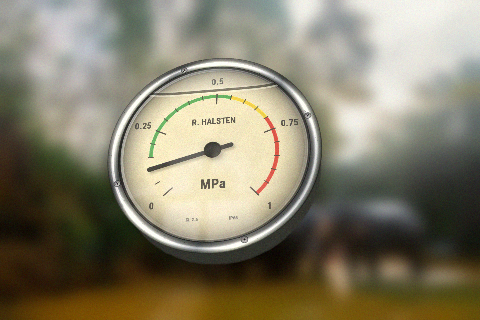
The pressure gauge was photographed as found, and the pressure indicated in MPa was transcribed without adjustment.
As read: 0.1 MPa
